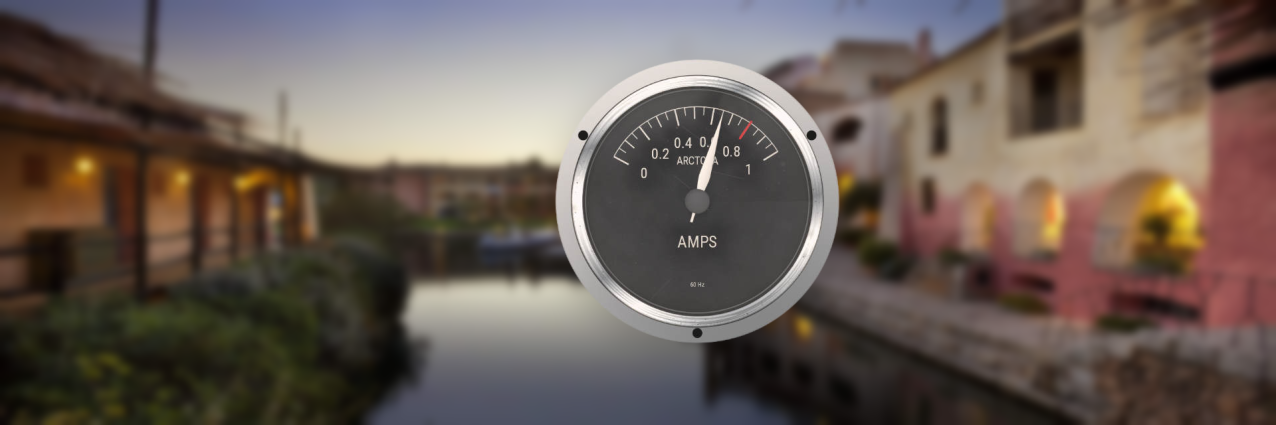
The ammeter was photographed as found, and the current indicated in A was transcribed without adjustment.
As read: 0.65 A
